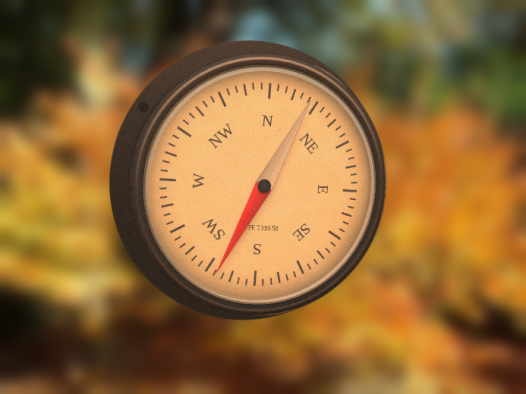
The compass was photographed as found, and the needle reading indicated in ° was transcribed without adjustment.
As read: 205 °
